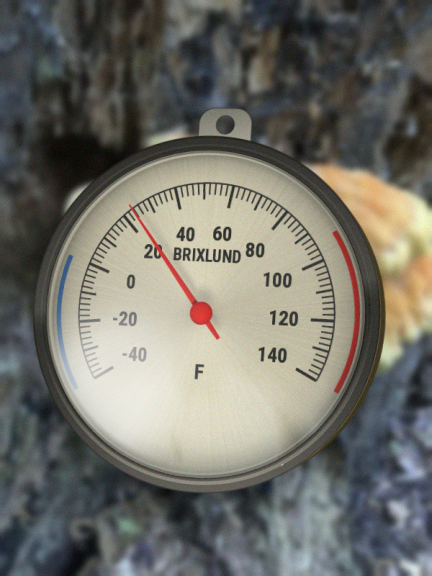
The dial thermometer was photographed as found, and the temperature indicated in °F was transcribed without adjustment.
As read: 24 °F
